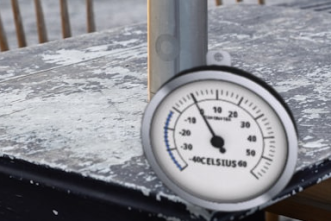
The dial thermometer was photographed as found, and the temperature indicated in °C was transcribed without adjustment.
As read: 0 °C
